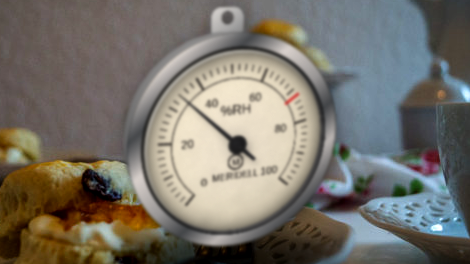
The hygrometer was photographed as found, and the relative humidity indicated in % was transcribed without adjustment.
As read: 34 %
